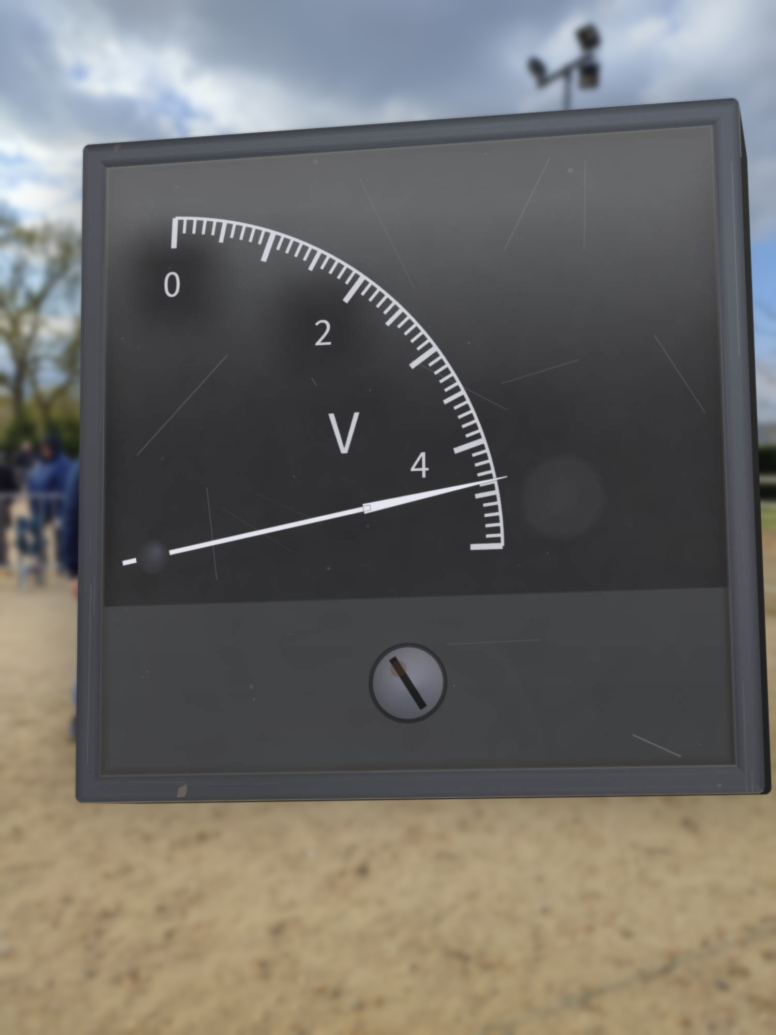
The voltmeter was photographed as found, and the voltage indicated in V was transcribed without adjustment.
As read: 4.4 V
